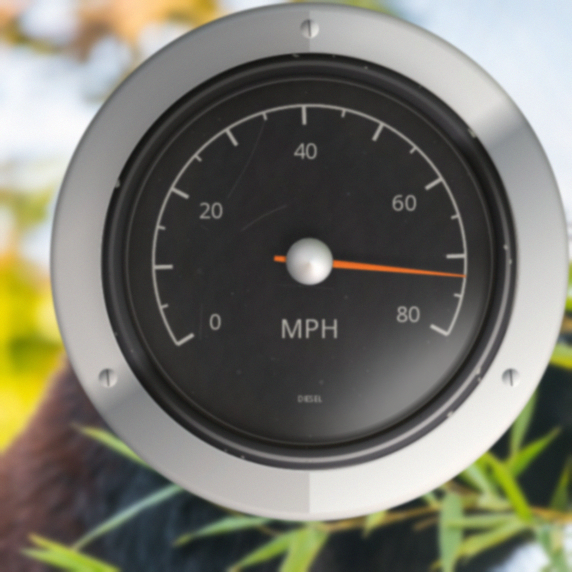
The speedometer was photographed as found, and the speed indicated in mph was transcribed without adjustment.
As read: 72.5 mph
